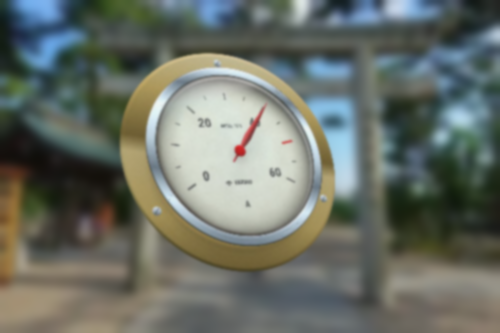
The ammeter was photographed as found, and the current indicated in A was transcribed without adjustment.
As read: 40 A
